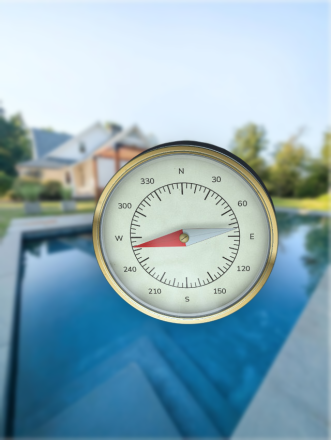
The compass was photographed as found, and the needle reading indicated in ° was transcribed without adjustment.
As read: 260 °
